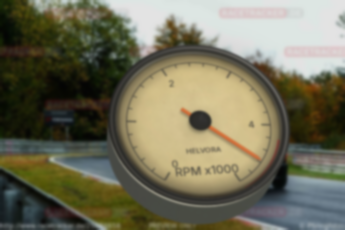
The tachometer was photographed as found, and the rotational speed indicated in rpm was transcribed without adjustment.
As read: 4600 rpm
